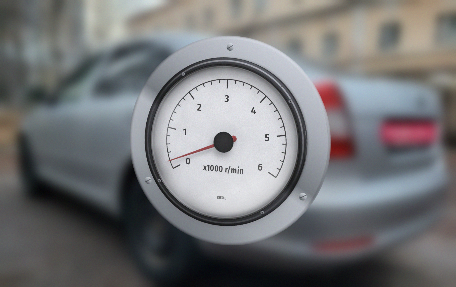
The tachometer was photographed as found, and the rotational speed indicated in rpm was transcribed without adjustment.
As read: 200 rpm
